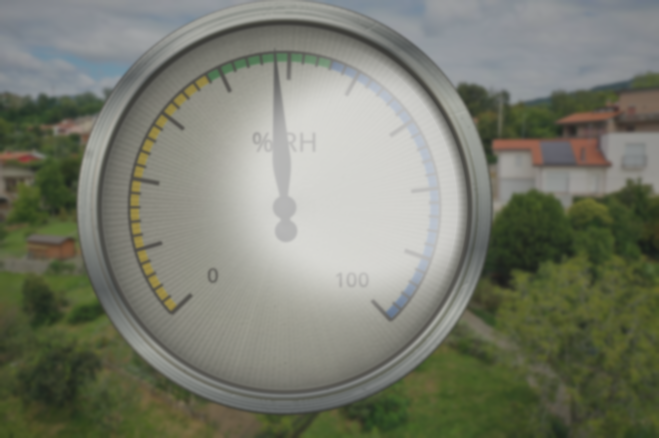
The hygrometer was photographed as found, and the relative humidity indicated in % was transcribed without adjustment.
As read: 48 %
